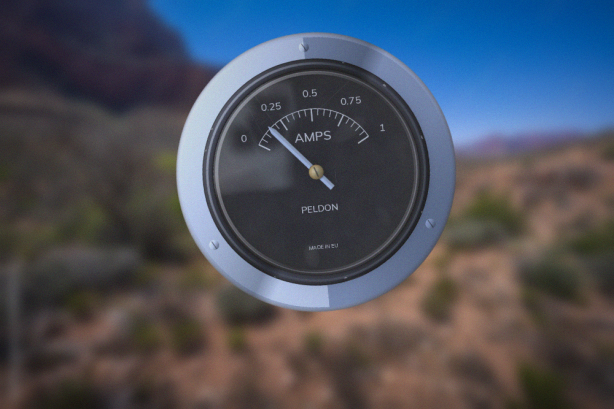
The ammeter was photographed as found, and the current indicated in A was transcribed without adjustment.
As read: 0.15 A
